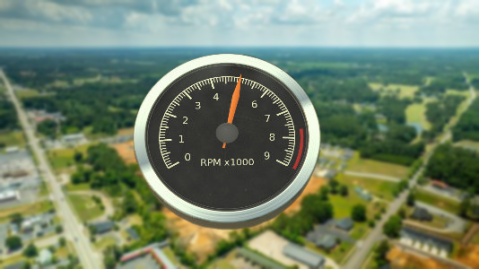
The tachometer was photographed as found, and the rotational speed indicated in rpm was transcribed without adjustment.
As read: 5000 rpm
